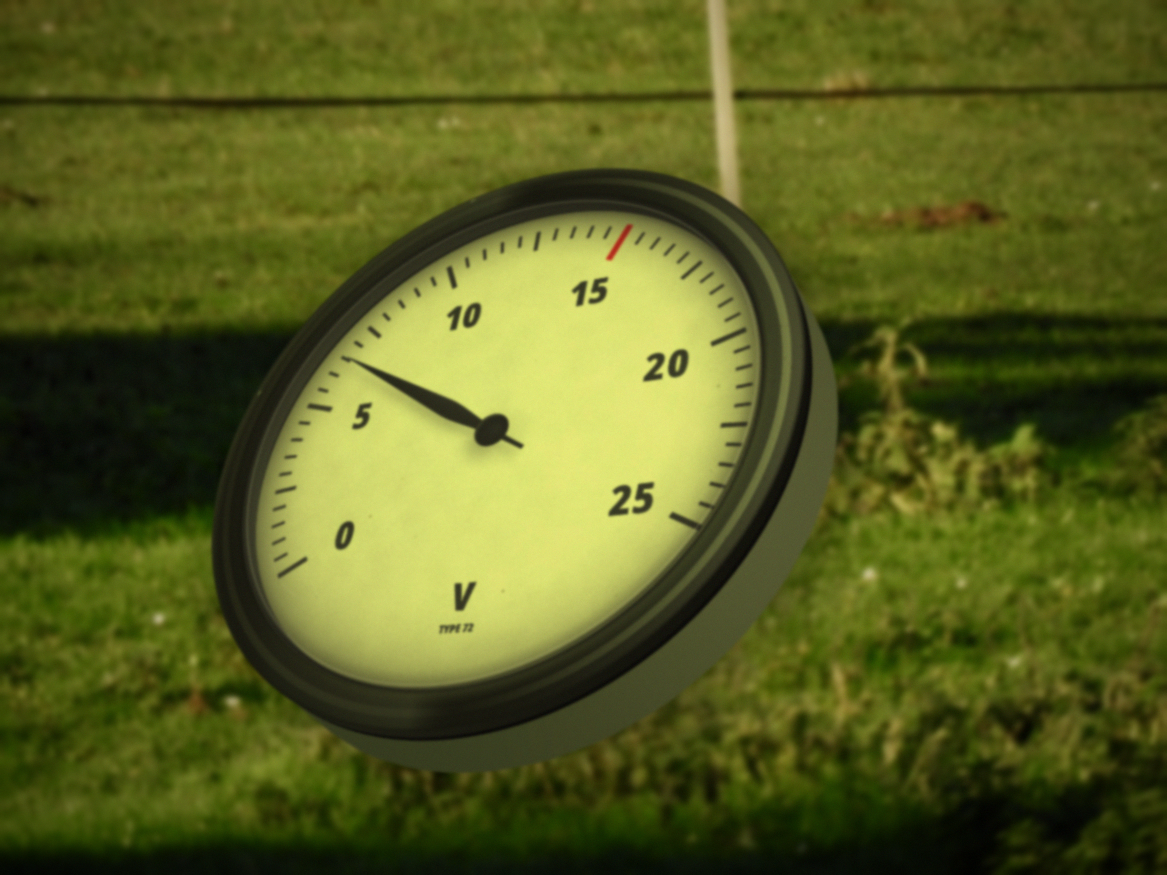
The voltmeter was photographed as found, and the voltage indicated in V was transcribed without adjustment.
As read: 6.5 V
